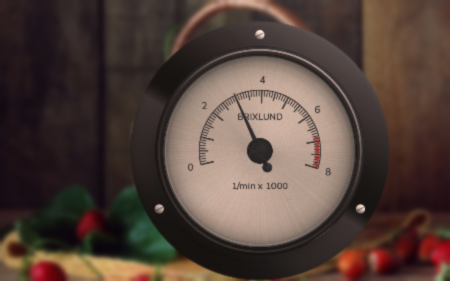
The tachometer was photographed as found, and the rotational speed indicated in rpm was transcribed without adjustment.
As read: 3000 rpm
